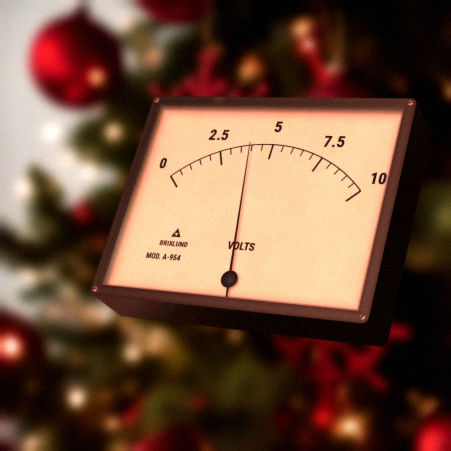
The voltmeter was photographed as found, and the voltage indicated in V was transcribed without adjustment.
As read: 4 V
